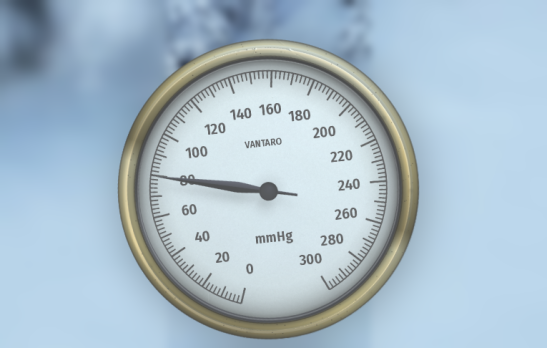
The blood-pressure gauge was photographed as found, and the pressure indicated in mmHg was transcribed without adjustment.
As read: 80 mmHg
